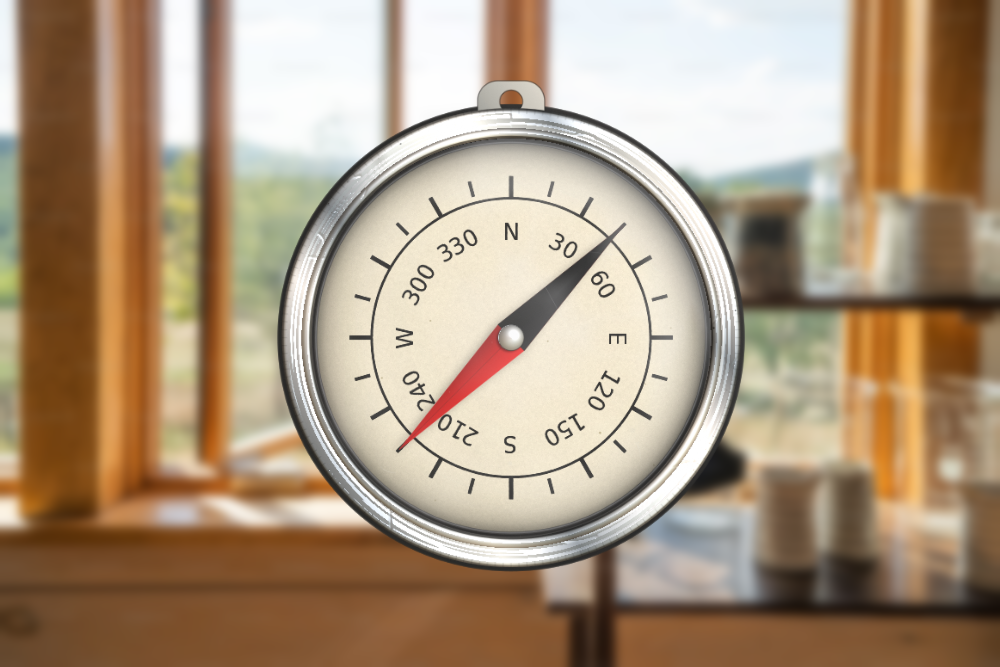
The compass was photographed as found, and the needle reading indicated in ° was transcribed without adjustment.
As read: 225 °
